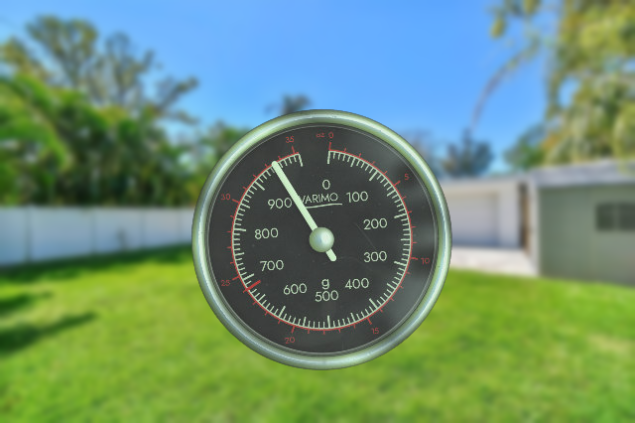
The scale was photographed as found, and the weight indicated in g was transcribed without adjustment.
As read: 950 g
